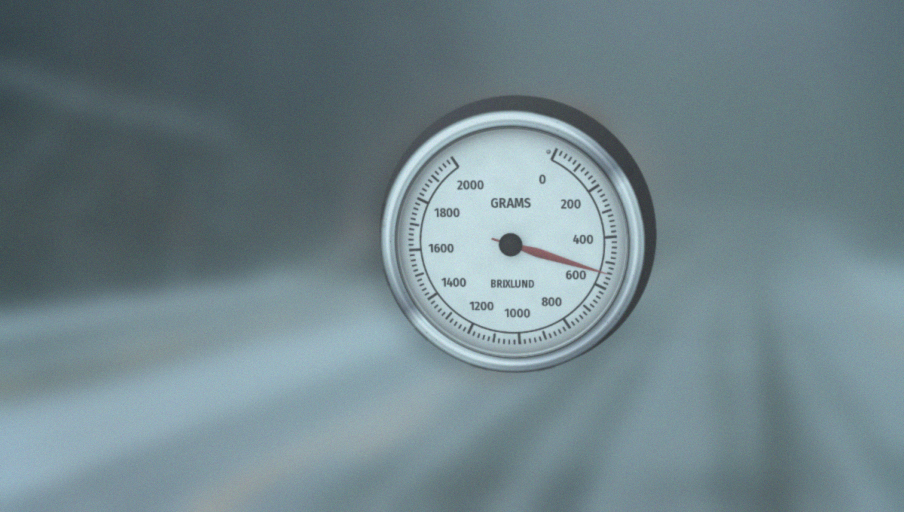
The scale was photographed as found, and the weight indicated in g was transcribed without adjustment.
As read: 540 g
